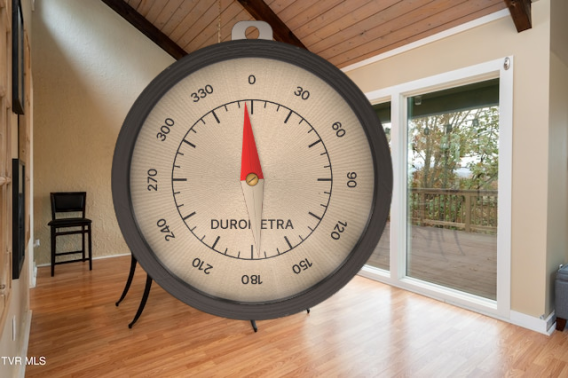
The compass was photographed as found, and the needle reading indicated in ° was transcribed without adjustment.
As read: 355 °
